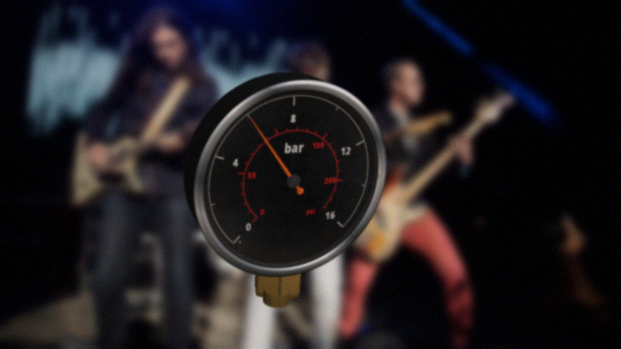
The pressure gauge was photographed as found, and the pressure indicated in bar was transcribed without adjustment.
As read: 6 bar
